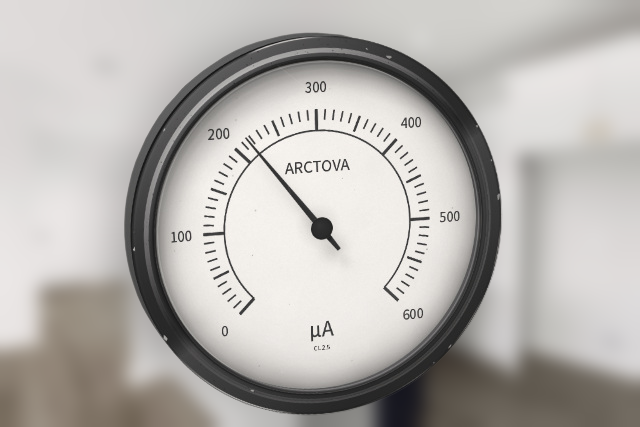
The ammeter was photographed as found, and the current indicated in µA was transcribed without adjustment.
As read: 215 µA
